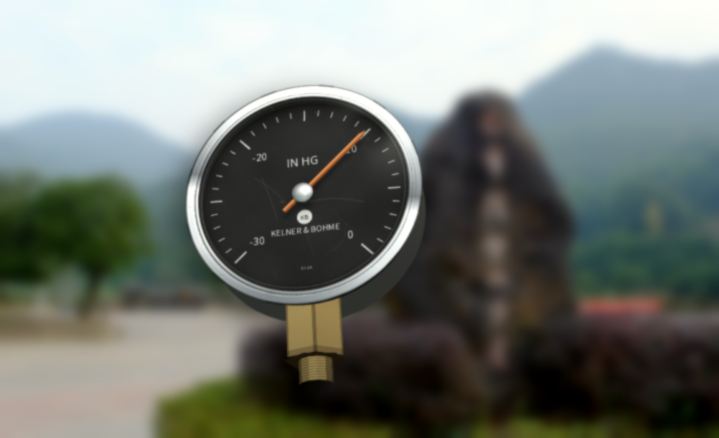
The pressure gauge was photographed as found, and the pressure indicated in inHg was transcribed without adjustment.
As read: -10 inHg
